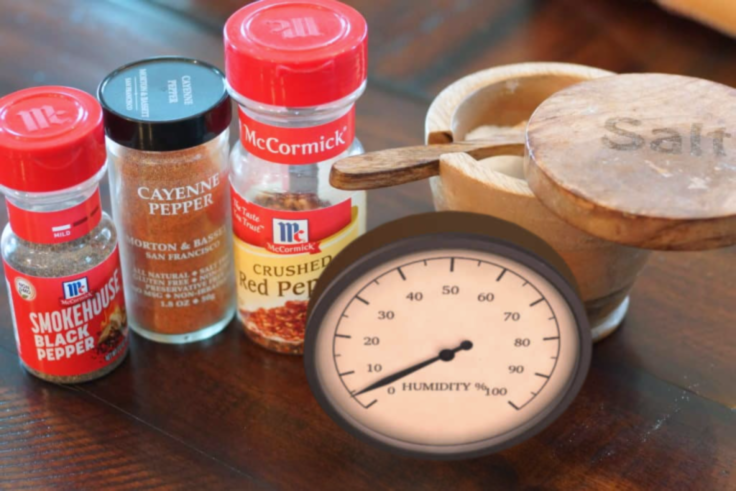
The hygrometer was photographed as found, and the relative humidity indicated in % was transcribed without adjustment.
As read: 5 %
